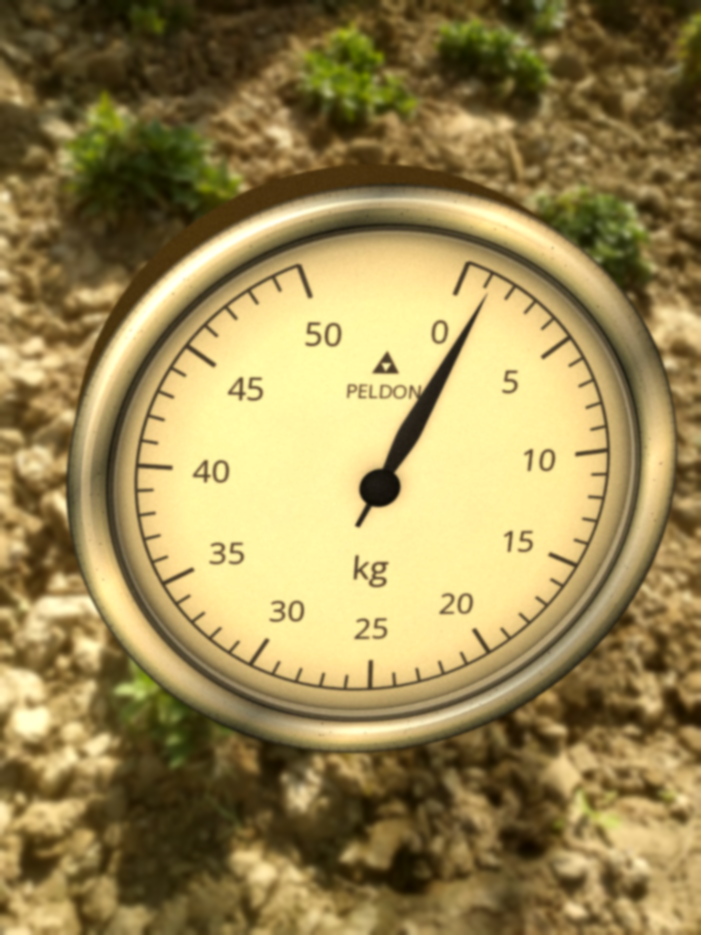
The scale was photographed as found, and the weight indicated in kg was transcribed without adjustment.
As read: 1 kg
